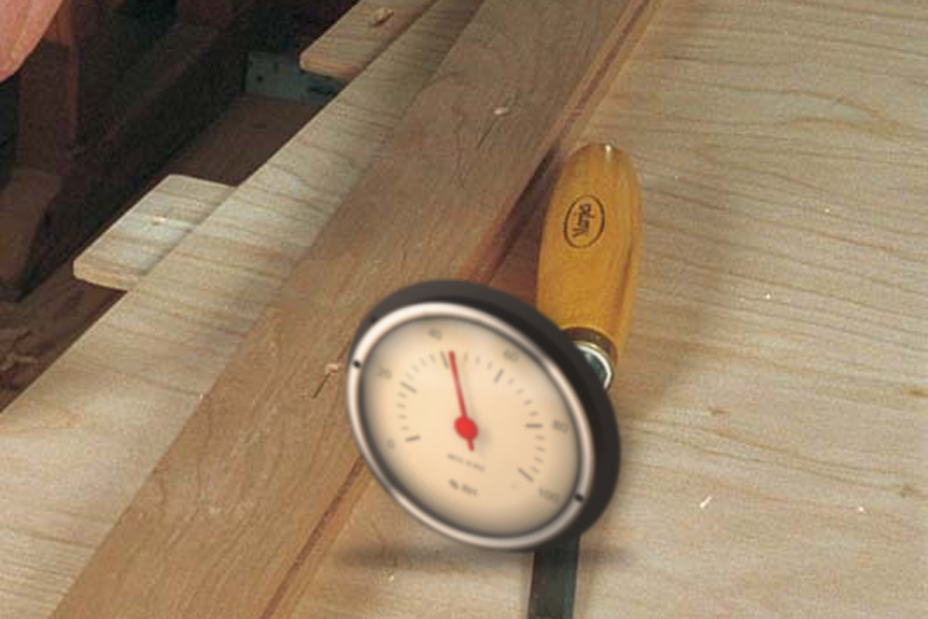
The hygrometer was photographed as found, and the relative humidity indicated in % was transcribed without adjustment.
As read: 44 %
